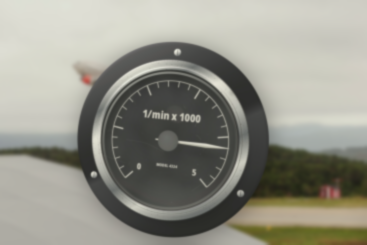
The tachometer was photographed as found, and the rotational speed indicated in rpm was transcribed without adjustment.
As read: 4200 rpm
